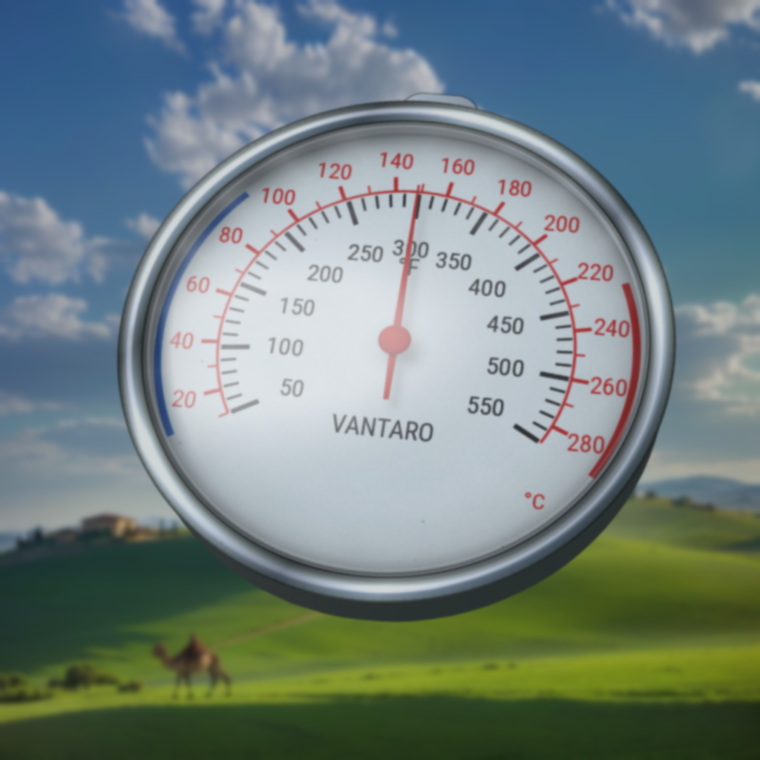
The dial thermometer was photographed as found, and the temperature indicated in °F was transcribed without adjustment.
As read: 300 °F
